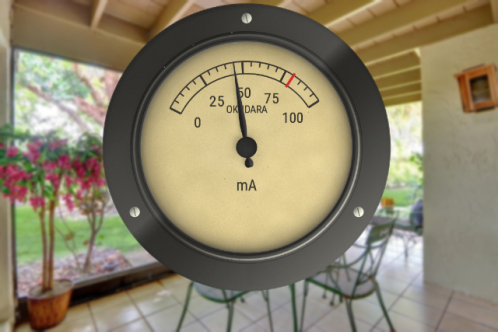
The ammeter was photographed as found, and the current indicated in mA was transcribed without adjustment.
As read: 45 mA
